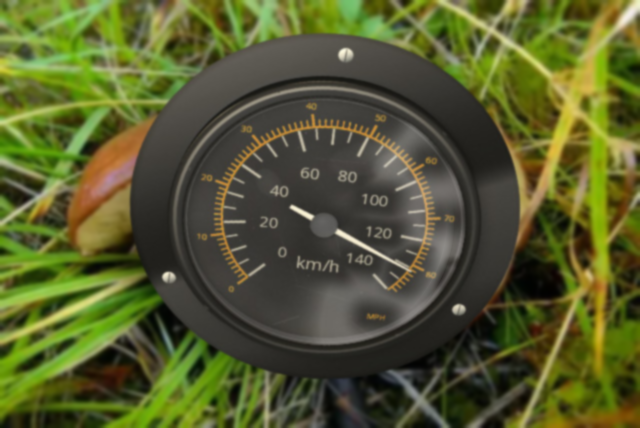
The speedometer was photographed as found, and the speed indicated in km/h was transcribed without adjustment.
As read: 130 km/h
